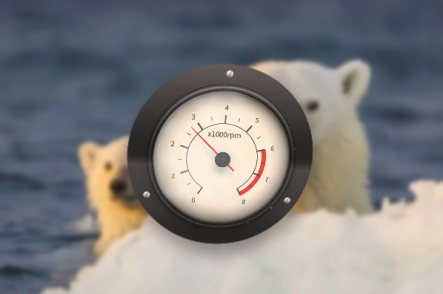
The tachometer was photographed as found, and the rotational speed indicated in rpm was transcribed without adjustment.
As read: 2750 rpm
